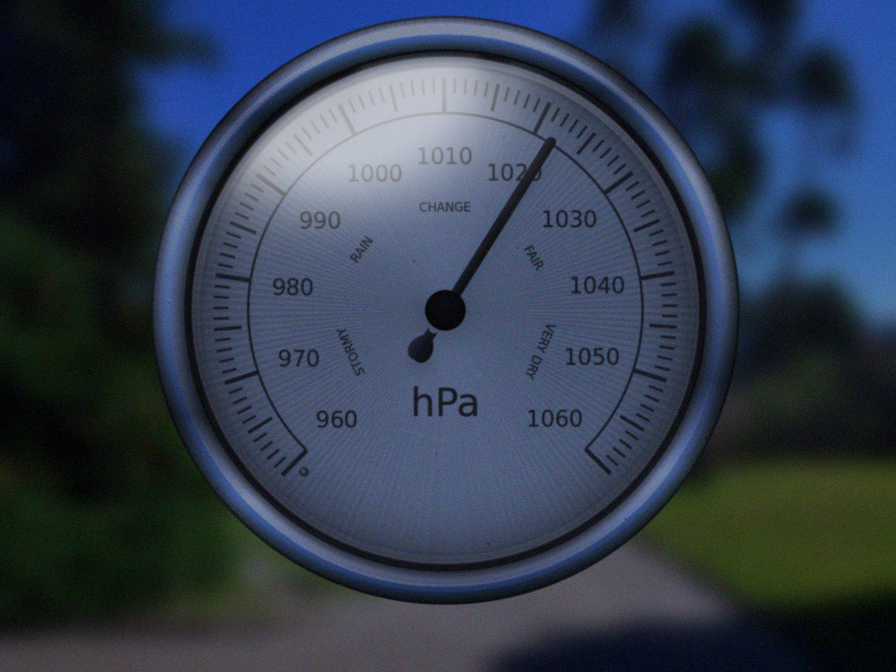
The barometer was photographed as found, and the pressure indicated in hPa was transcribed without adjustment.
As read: 1022 hPa
